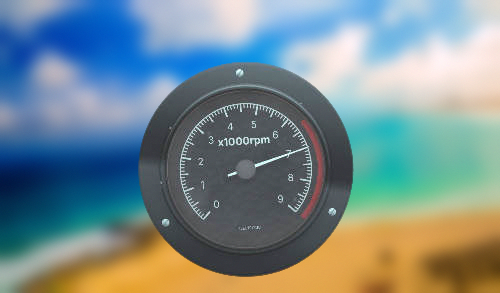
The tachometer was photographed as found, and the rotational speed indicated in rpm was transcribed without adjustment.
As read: 7000 rpm
